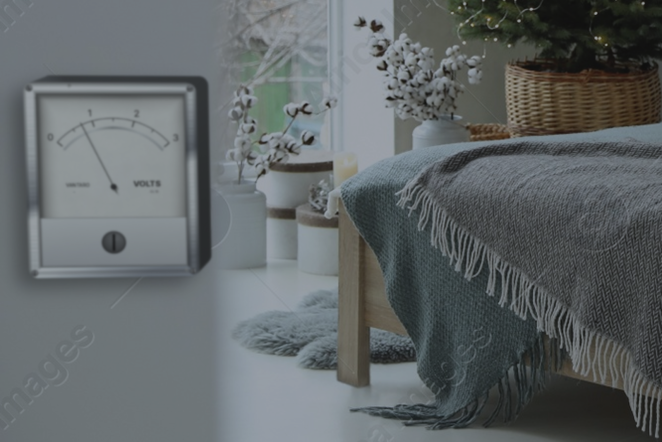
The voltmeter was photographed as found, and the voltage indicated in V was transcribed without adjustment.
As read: 0.75 V
